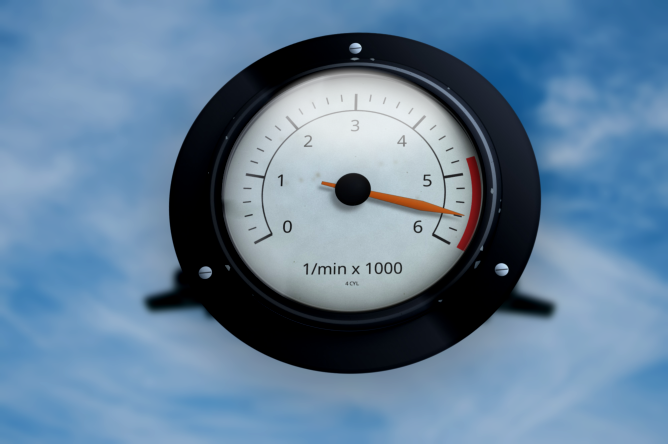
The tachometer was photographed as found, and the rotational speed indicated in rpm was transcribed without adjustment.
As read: 5600 rpm
